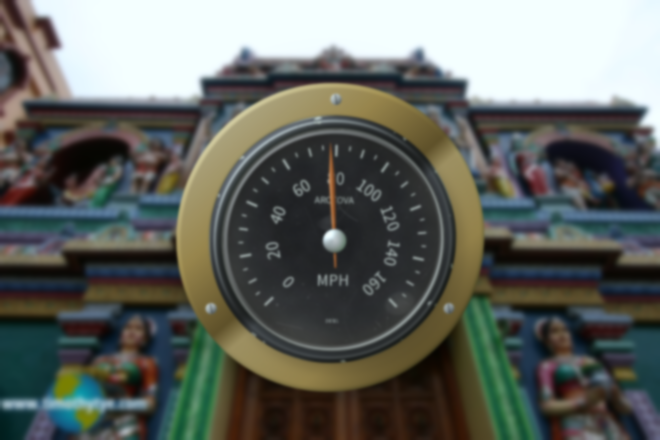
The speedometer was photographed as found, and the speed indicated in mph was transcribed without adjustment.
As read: 77.5 mph
